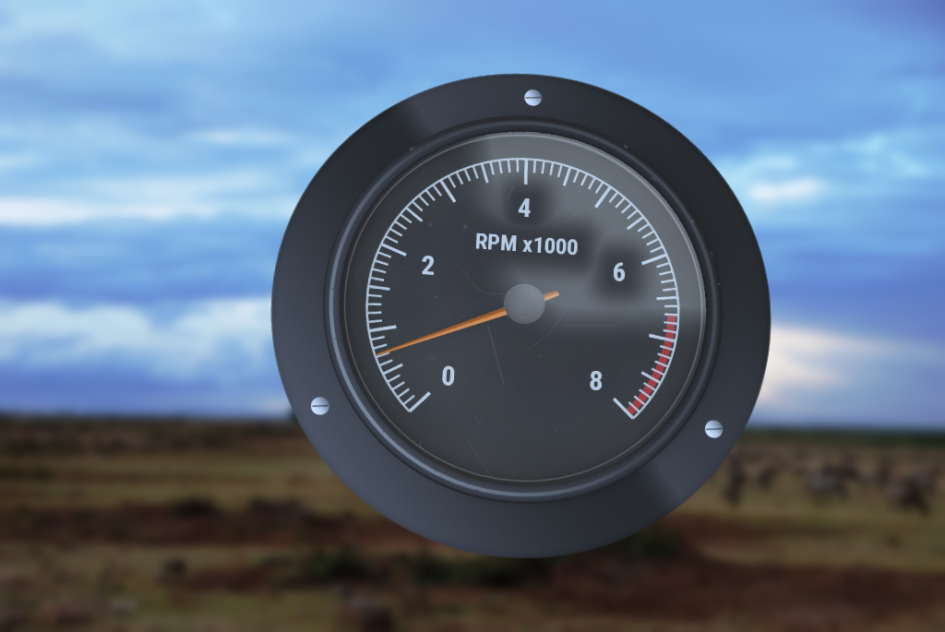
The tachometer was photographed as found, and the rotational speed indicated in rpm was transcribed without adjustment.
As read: 700 rpm
